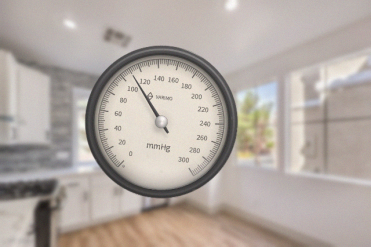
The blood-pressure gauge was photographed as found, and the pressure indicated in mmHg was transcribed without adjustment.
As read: 110 mmHg
